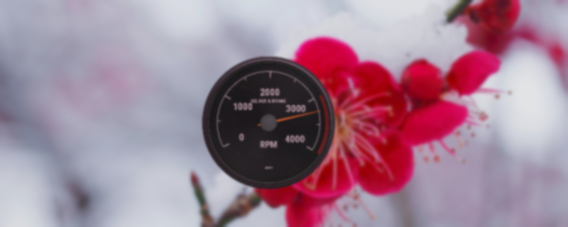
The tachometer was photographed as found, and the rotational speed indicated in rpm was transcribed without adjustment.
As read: 3250 rpm
